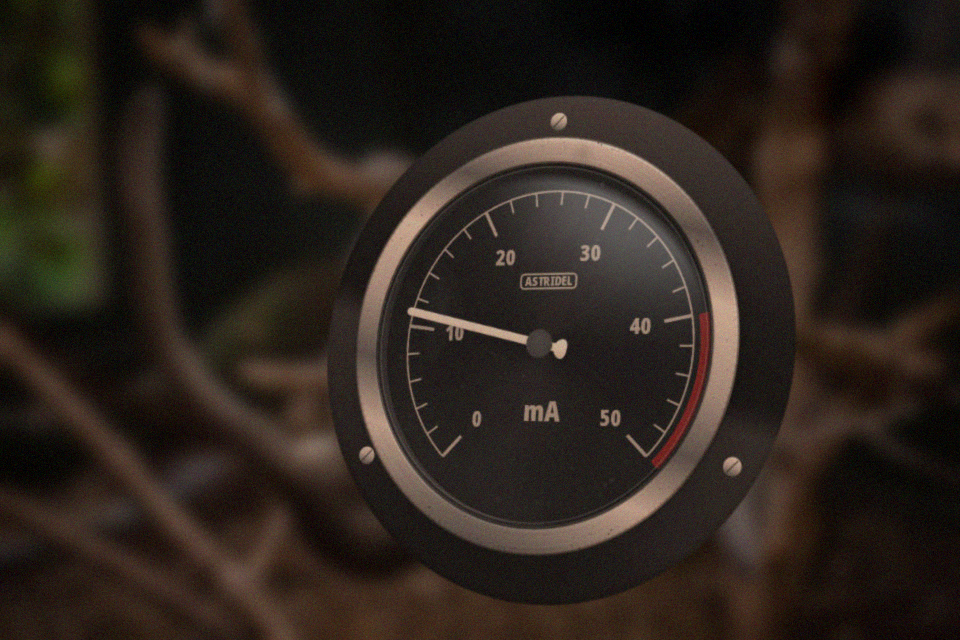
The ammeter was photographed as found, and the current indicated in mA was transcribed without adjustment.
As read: 11 mA
